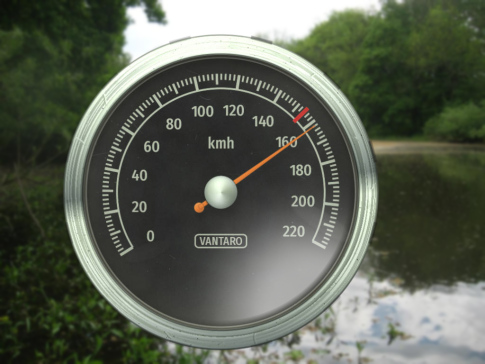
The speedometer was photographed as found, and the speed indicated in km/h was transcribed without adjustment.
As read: 162 km/h
